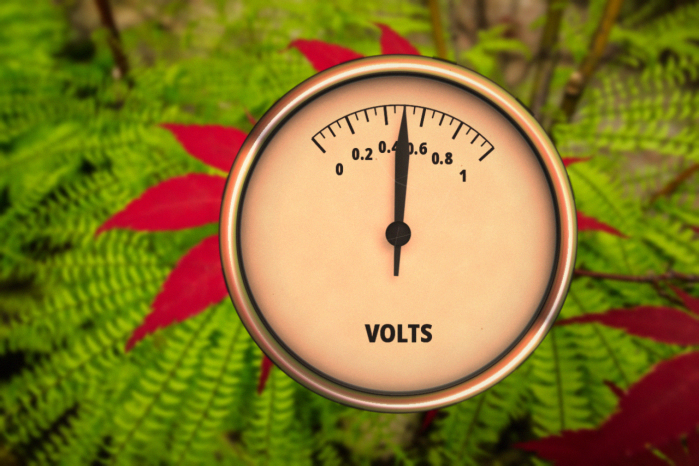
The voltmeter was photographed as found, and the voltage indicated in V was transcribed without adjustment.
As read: 0.5 V
